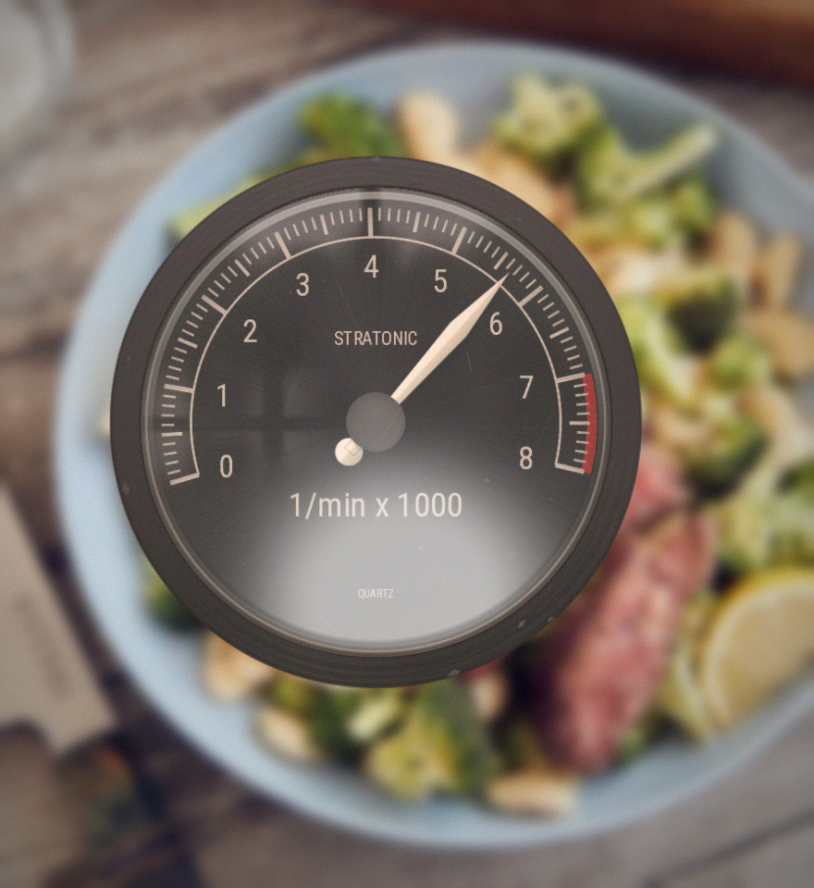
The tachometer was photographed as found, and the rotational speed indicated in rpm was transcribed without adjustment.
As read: 5650 rpm
